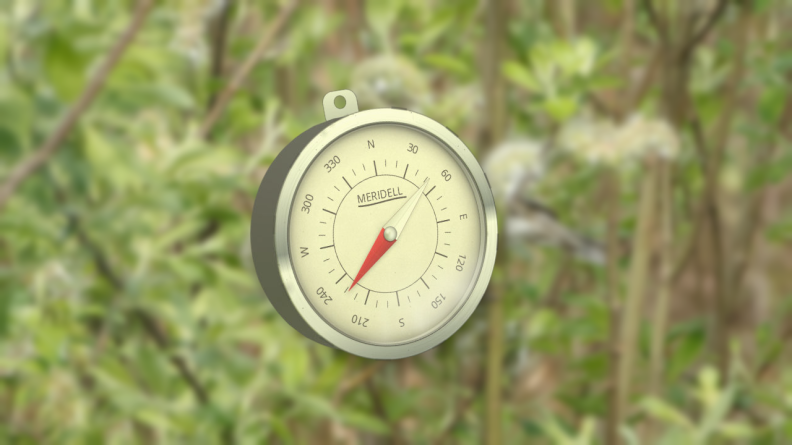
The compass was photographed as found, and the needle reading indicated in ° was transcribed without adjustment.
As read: 230 °
